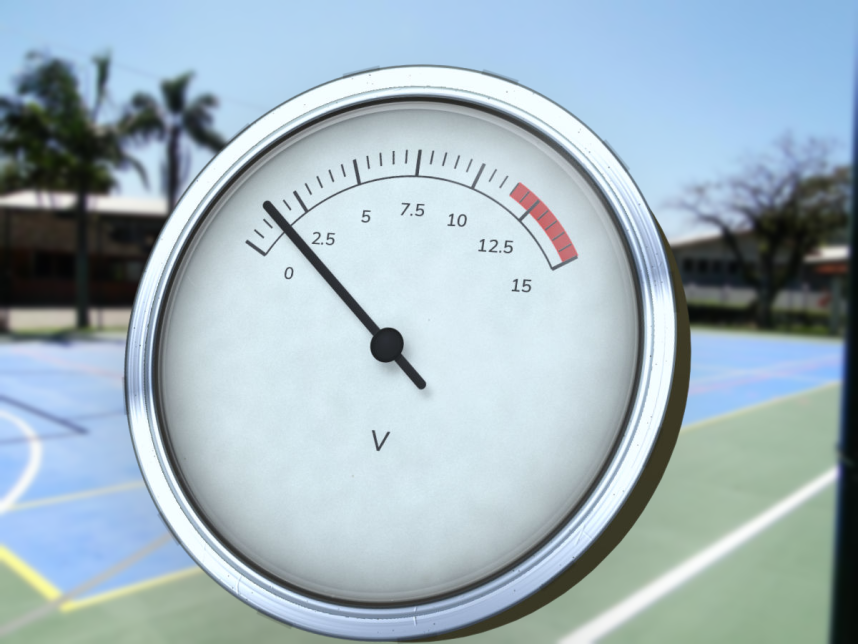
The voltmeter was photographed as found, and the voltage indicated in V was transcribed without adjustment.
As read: 1.5 V
